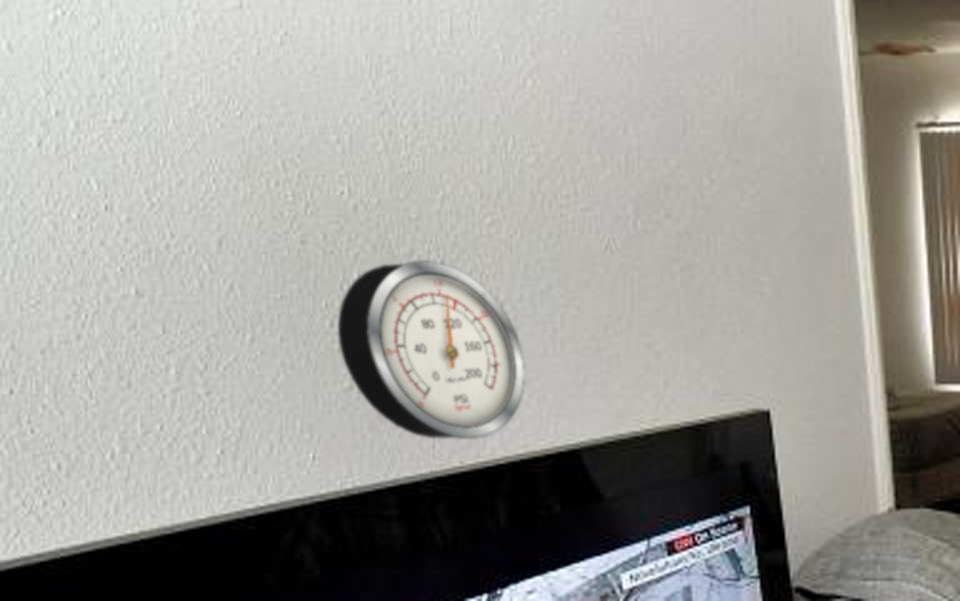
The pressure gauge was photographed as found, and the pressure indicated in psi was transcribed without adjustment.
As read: 110 psi
